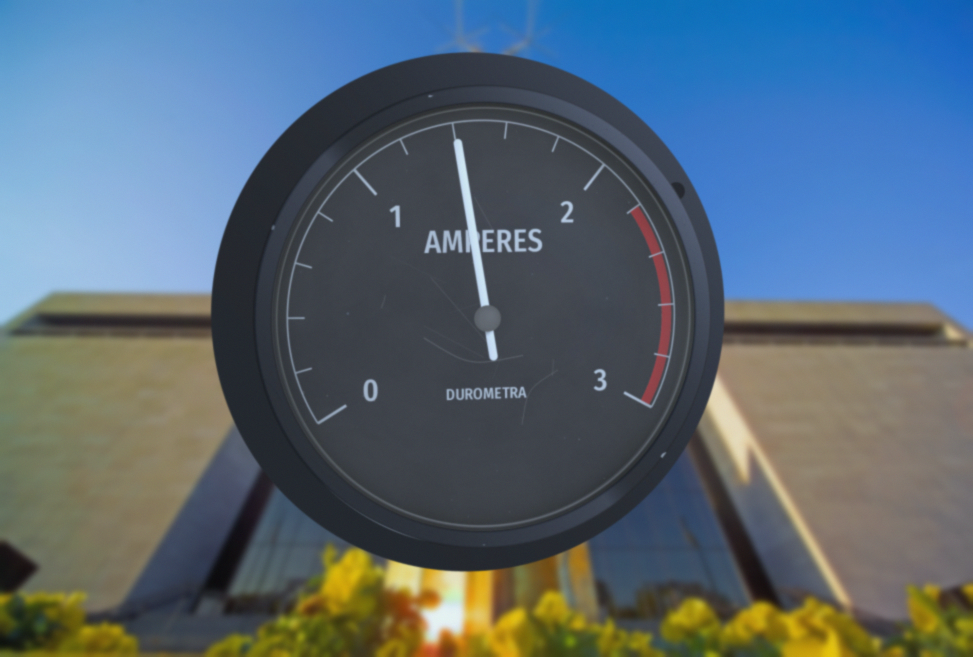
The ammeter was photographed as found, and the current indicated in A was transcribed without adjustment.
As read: 1.4 A
